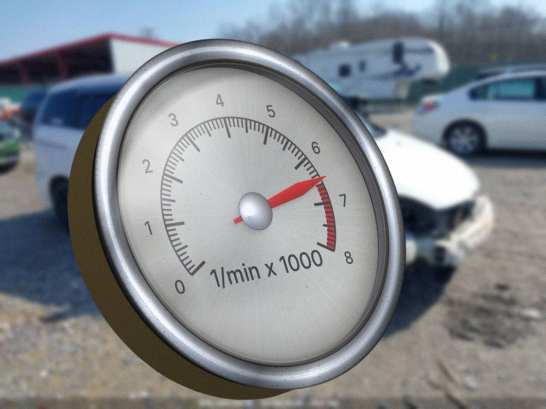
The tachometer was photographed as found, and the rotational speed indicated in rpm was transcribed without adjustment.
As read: 6500 rpm
